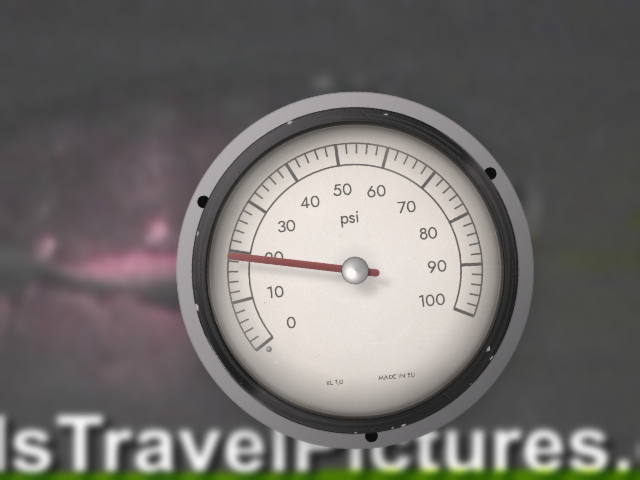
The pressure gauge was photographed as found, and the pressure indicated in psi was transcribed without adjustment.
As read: 19 psi
